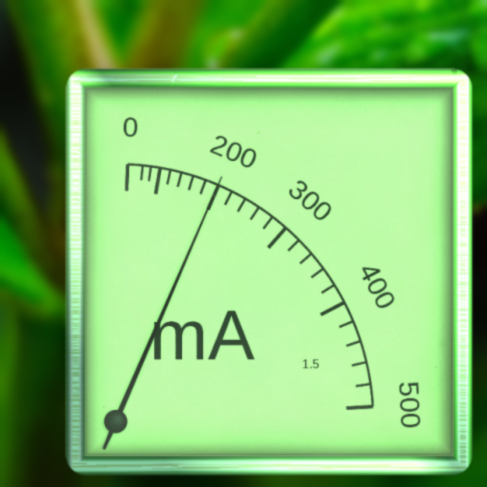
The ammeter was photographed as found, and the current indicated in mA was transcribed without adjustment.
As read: 200 mA
